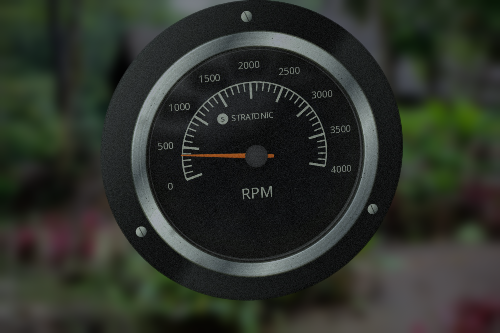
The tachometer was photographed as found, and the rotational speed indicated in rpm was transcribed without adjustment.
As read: 400 rpm
